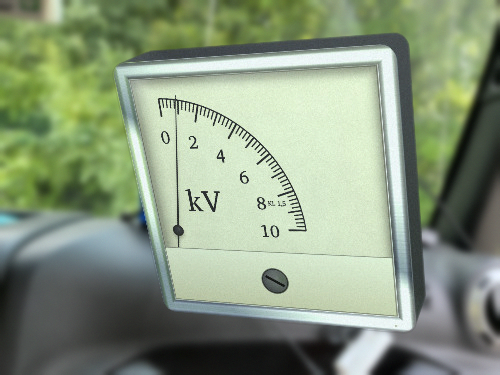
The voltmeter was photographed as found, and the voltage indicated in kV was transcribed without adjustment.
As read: 1 kV
